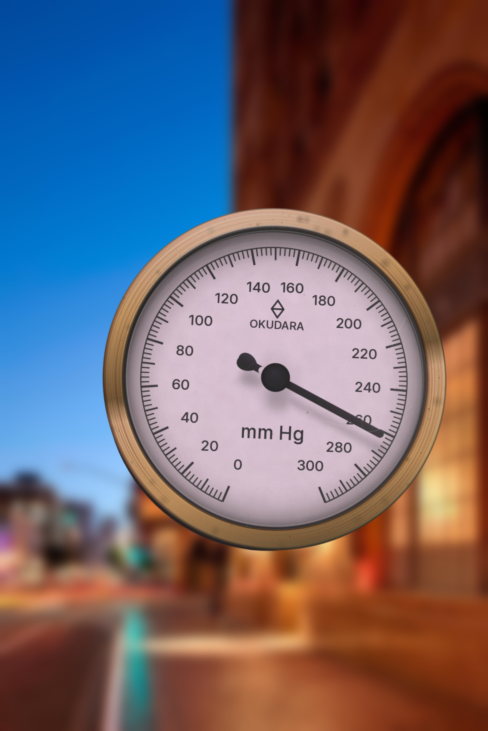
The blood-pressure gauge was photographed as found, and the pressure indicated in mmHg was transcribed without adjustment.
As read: 262 mmHg
